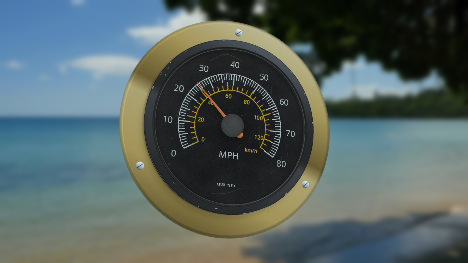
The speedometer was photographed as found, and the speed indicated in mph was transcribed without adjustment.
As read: 25 mph
